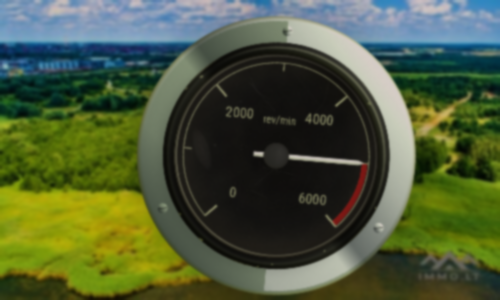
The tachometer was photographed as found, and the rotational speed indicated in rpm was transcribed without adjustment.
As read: 5000 rpm
